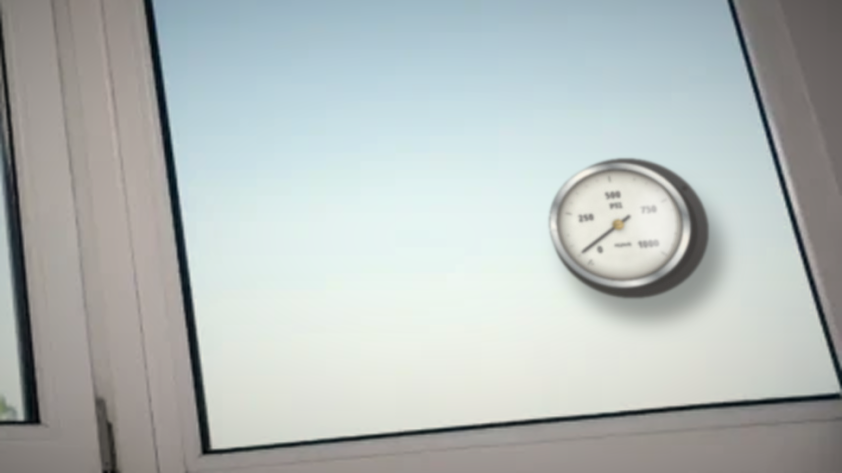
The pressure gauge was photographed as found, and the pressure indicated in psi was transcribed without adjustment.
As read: 50 psi
